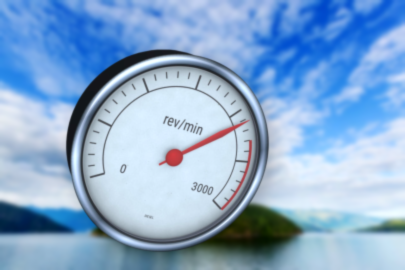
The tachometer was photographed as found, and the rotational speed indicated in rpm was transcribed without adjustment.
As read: 2100 rpm
